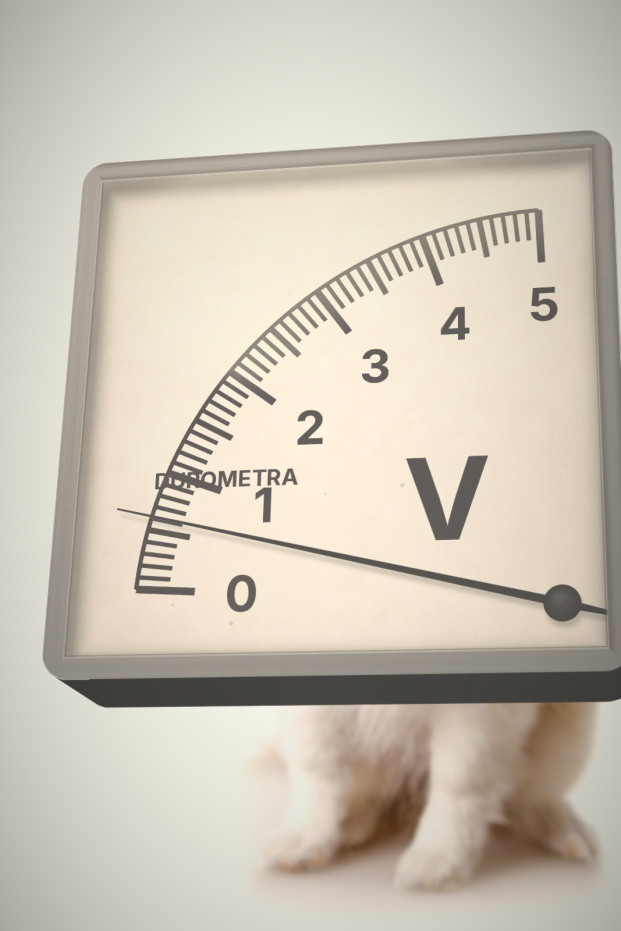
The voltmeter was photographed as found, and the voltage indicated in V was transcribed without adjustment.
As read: 0.6 V
